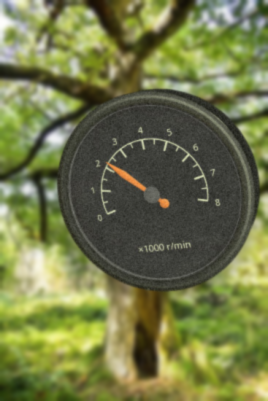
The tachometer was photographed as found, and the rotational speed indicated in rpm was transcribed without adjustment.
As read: 2250 rpm
